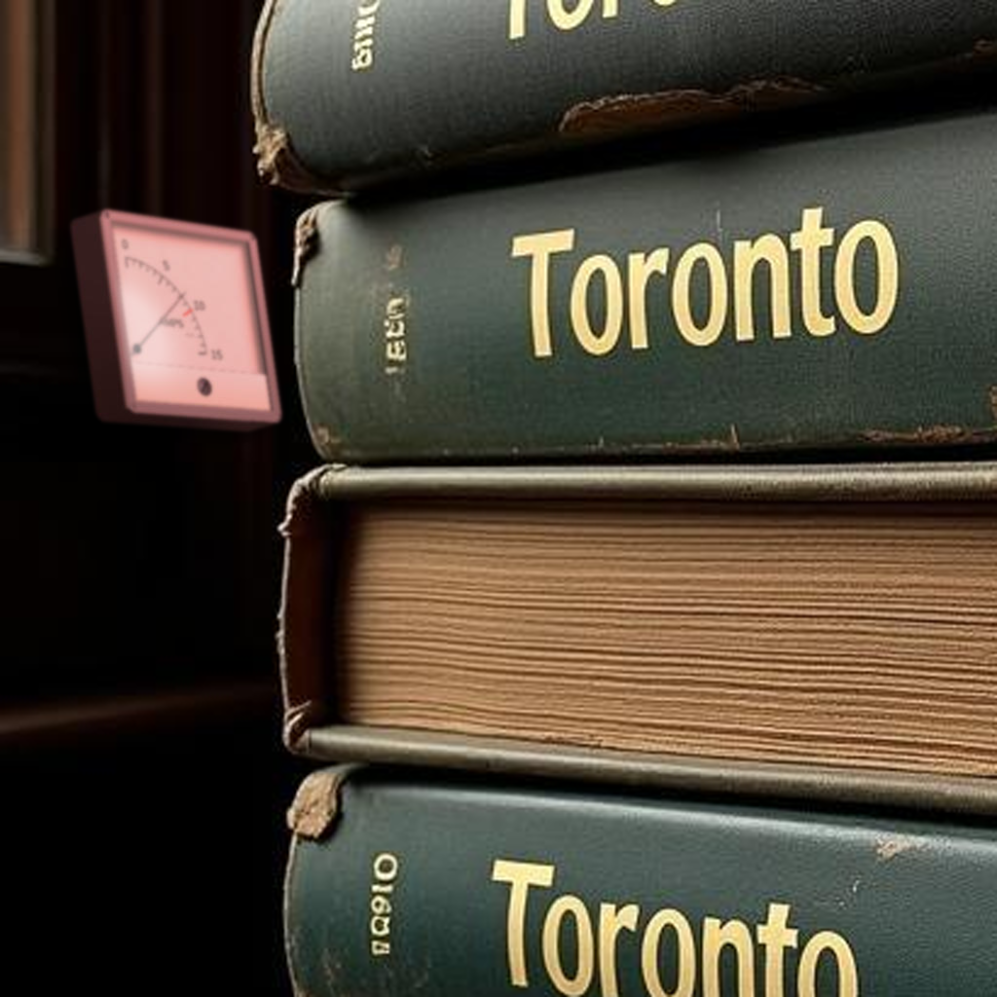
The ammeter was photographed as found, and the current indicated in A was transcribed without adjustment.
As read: 8 A
